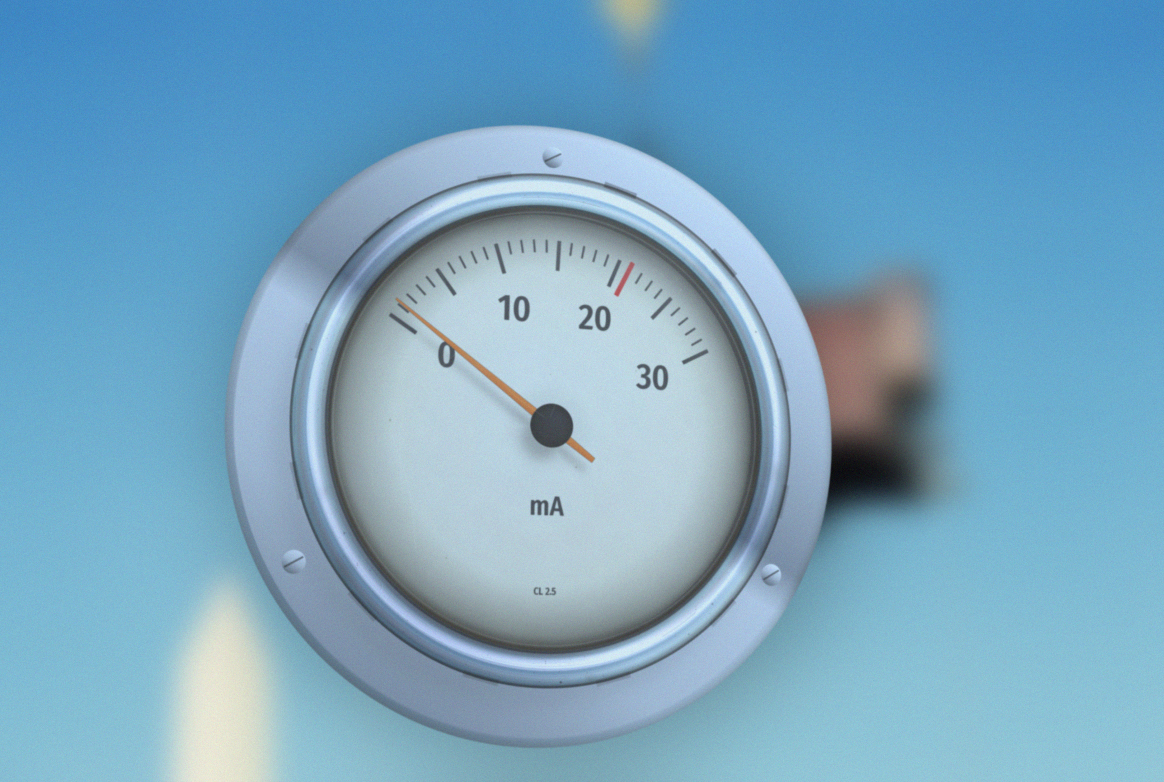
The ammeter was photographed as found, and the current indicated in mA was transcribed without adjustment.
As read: 1 mA
